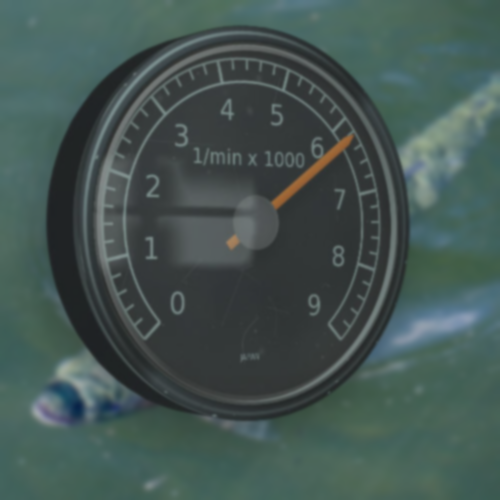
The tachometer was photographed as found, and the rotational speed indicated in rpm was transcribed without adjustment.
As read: 6200 rpm
